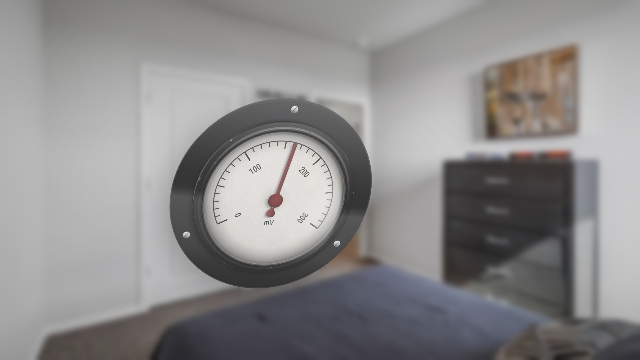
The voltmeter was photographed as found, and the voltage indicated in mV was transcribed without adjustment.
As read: 160 mV
